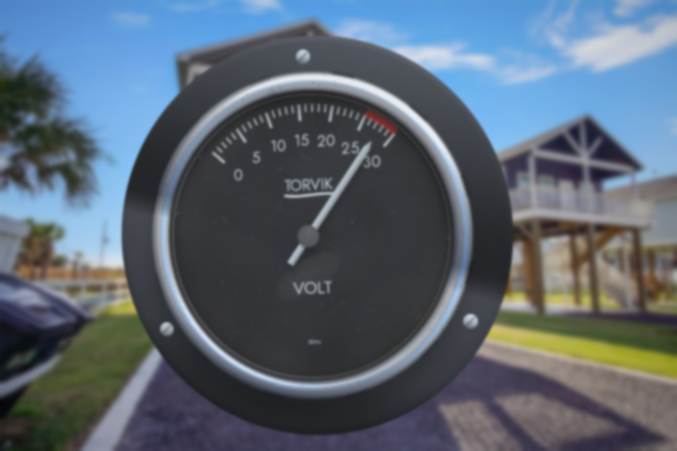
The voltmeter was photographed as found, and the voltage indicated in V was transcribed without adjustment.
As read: 28 V
